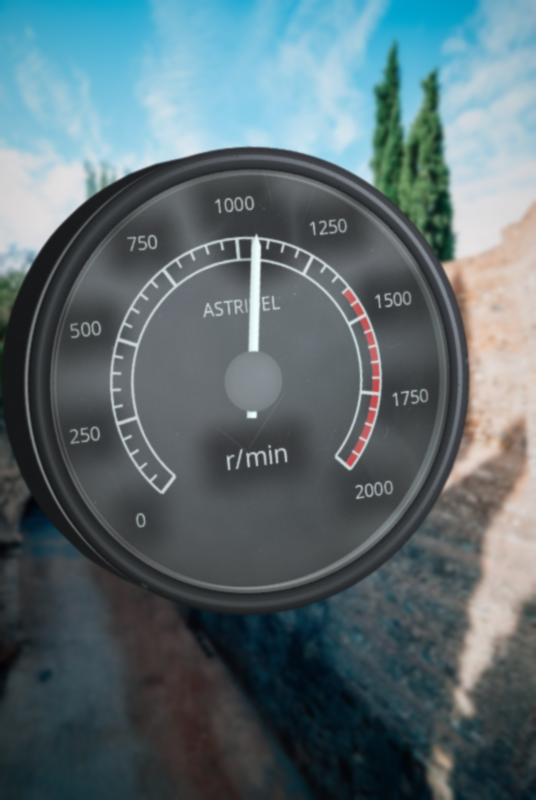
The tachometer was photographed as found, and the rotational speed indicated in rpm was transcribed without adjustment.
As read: 1050 rpm
